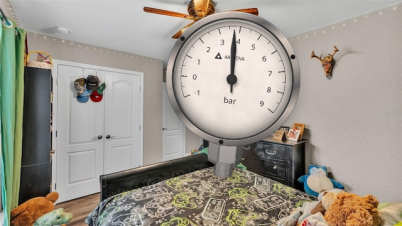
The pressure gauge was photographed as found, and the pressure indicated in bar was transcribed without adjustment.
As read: 3.75 bar
